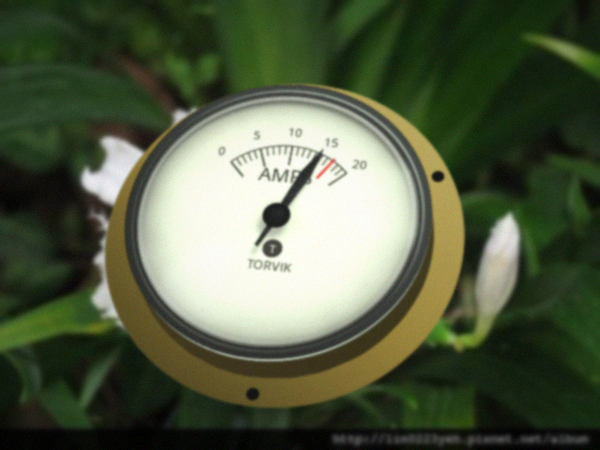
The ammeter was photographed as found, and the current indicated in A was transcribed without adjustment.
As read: 15 A
